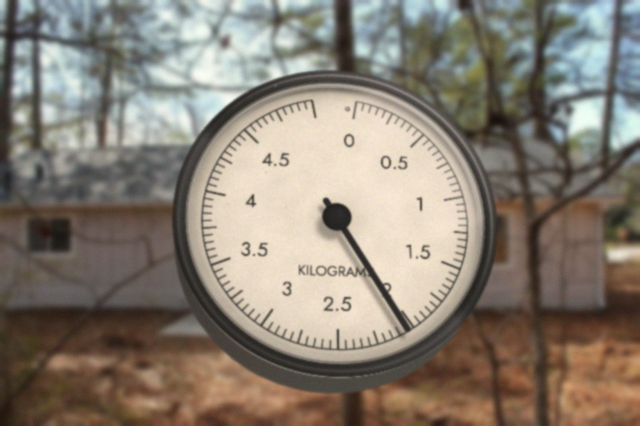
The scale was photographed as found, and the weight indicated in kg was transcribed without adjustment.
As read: 2.05 kg
